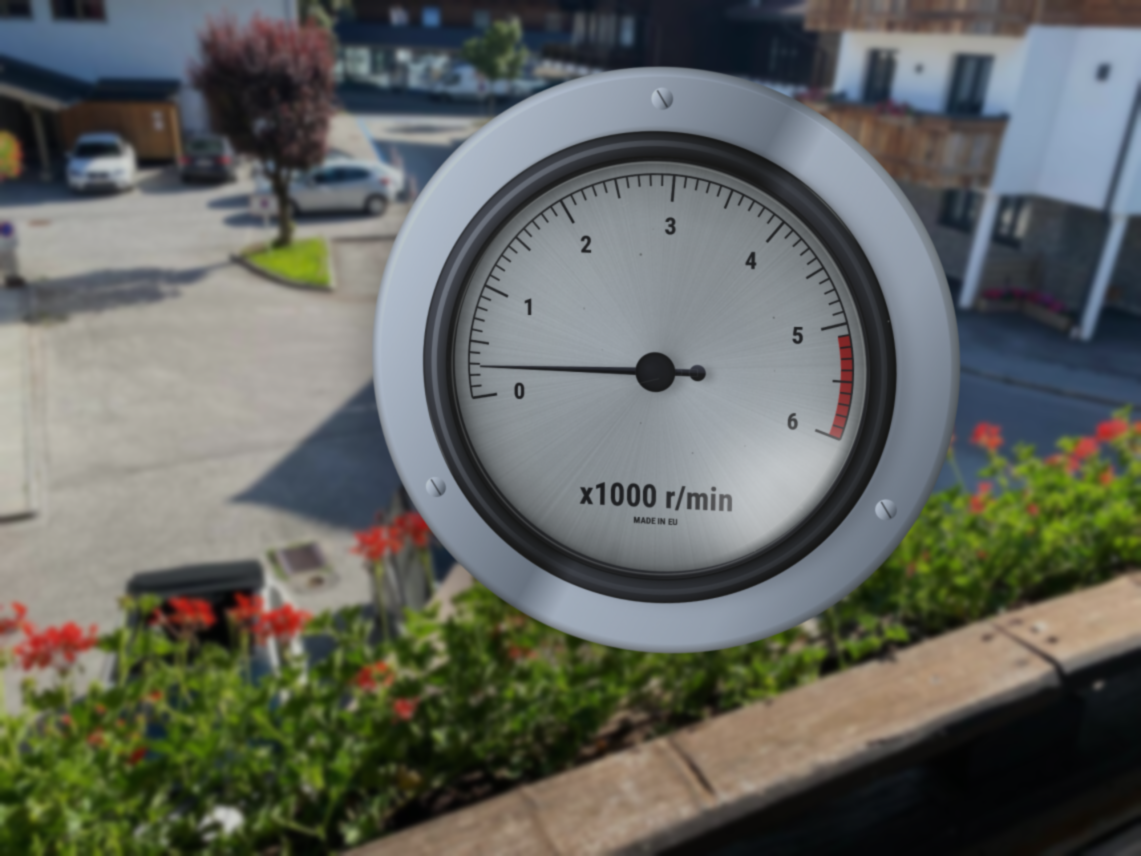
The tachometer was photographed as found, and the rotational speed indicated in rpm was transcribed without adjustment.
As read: 300 rpm
